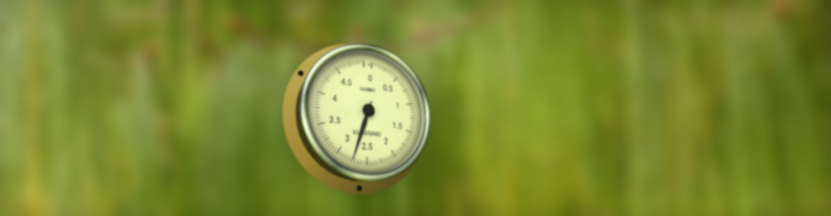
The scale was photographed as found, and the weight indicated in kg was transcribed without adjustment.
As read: 2.75 kg
